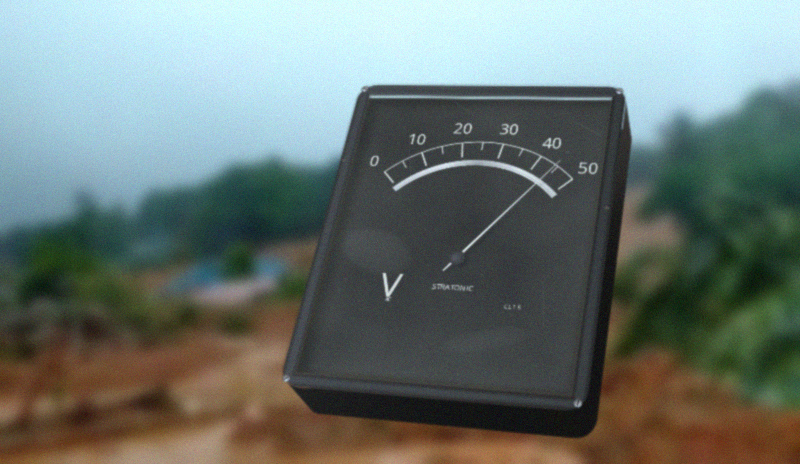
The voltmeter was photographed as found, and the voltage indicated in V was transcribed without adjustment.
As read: 45 V
